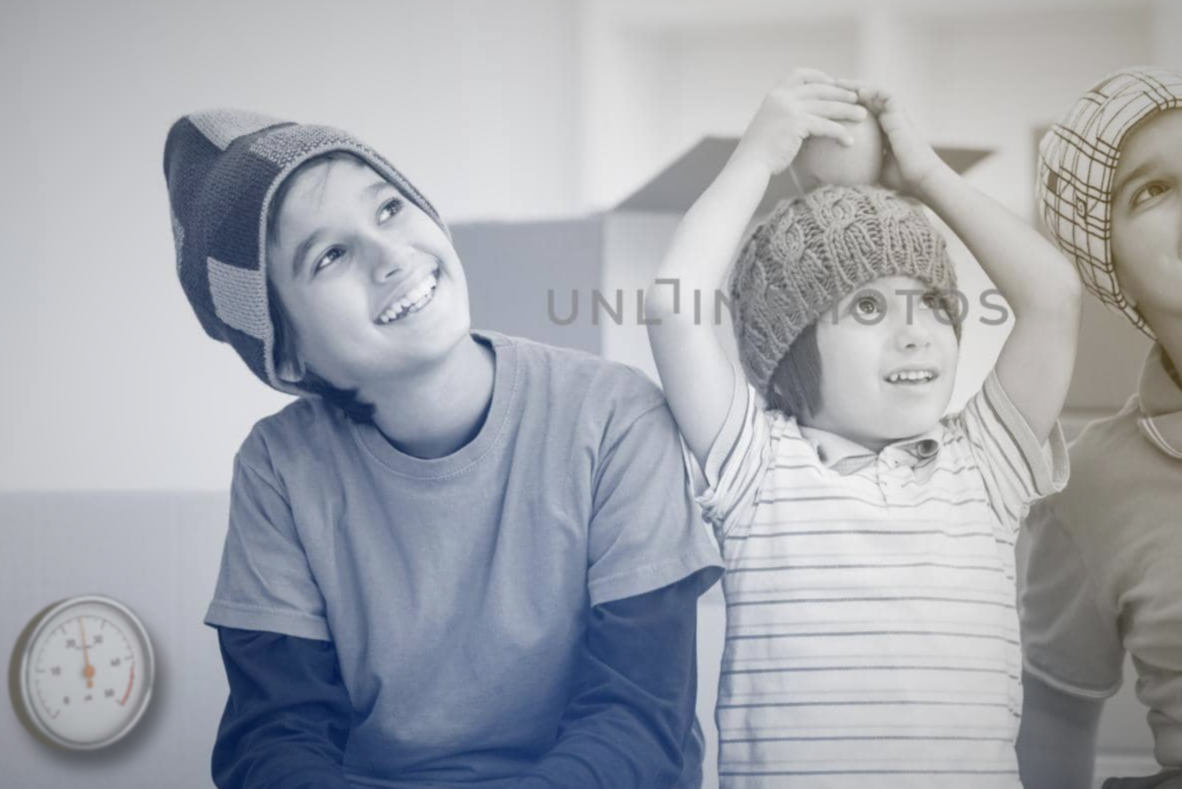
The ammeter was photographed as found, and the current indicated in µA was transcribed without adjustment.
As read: 24 µA
